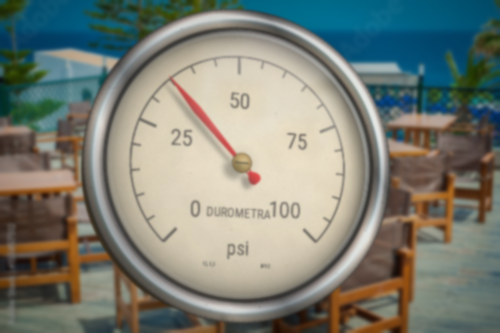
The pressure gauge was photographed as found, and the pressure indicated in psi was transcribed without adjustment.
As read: 35 psi
